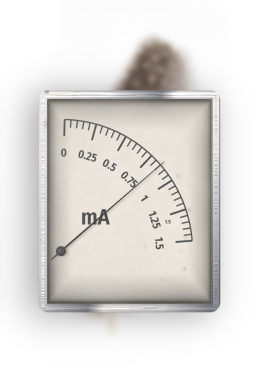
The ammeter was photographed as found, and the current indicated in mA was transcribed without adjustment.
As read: 0.85 mA
